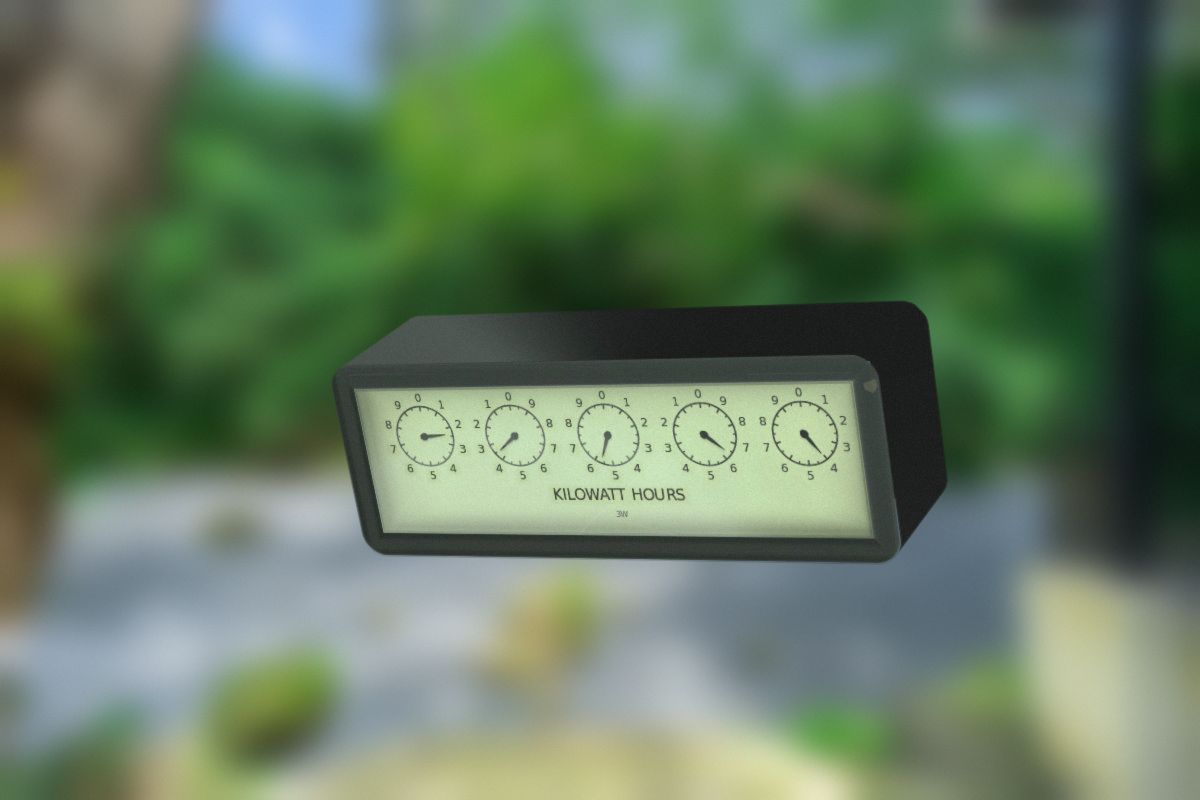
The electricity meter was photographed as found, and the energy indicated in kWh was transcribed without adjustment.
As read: 23564 kWh
